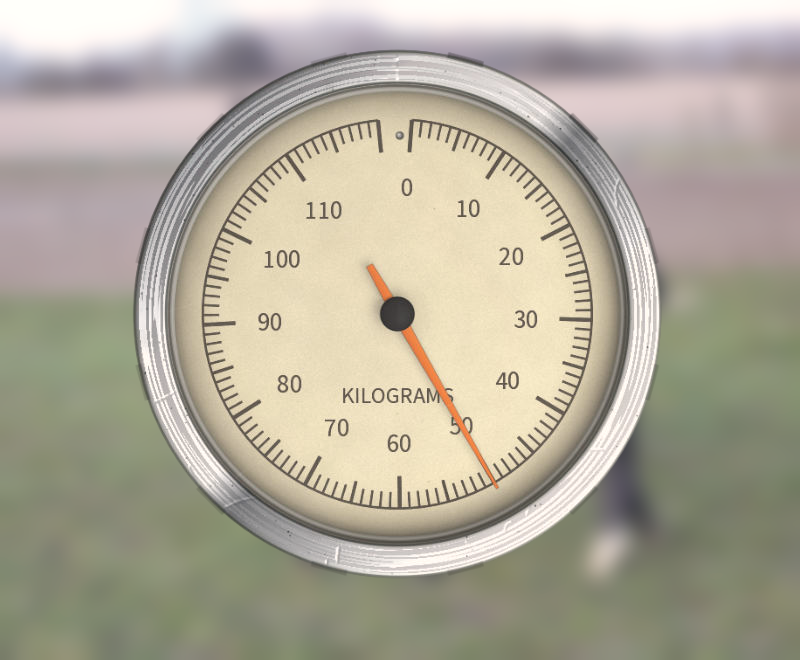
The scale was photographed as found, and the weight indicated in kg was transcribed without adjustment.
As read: 50 kg
